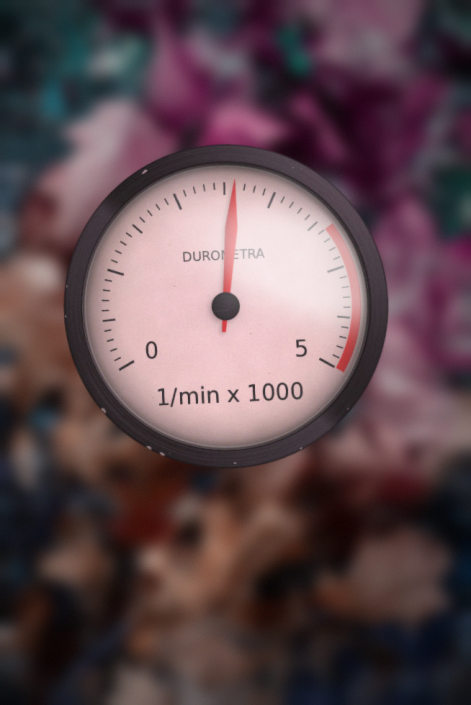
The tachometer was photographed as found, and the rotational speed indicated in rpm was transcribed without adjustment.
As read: 2600 rpm
